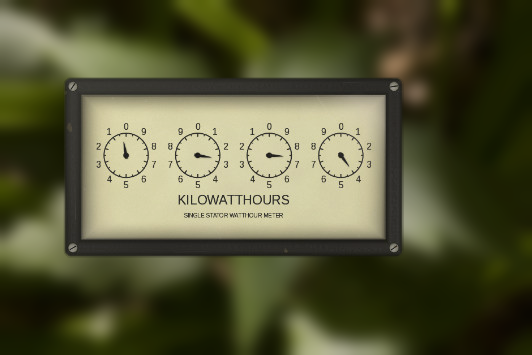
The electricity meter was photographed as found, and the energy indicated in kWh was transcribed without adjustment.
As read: 274 kWh
